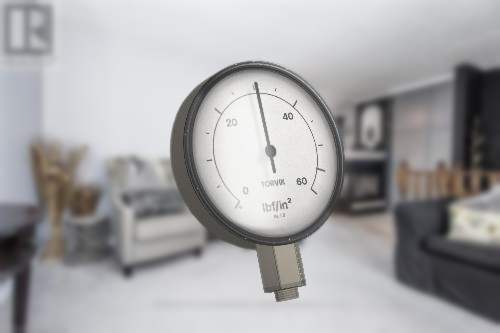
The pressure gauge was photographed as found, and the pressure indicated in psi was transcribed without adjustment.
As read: 30 psi
